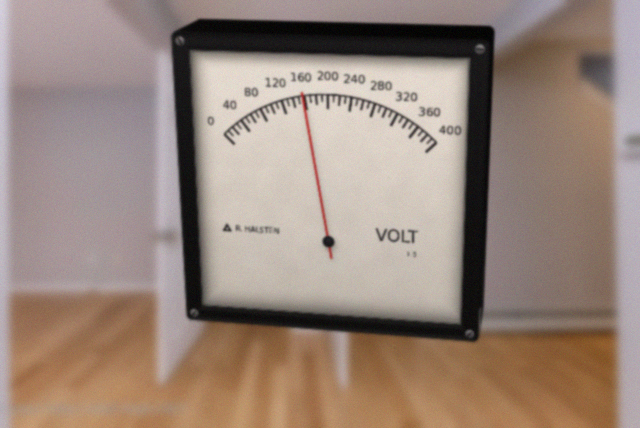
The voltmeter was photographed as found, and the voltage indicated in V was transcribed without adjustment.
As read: 160 V
